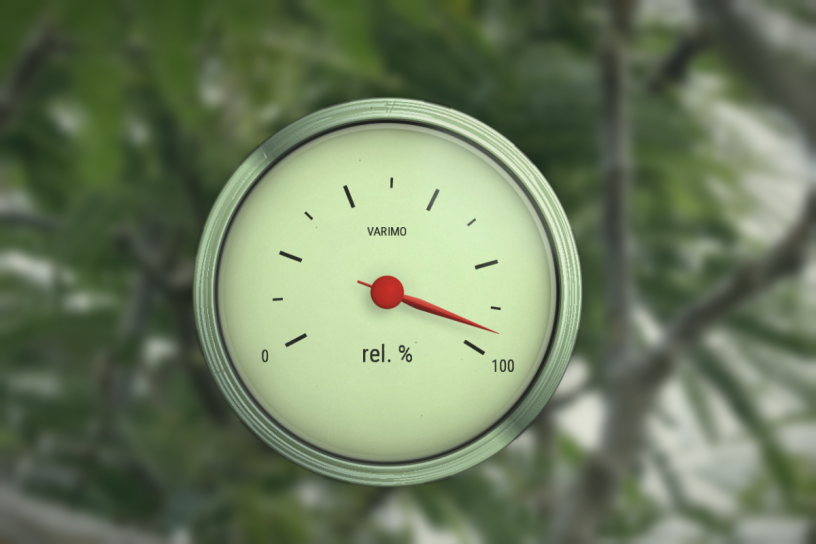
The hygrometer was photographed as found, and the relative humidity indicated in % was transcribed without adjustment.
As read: 95 %
